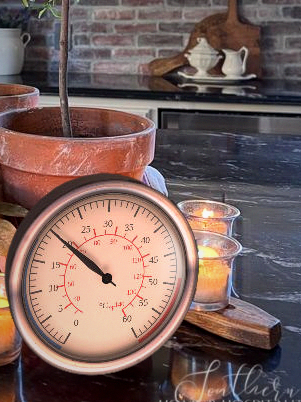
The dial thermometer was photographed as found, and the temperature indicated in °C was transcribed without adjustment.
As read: 20 °C
